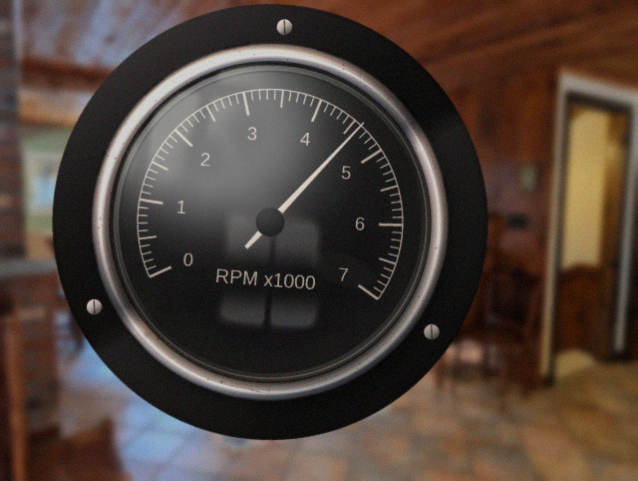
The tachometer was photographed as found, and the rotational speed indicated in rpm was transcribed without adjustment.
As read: 4600 rpm
